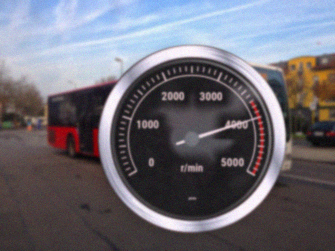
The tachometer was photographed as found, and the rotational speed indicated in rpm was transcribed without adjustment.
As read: 4000 rpm
